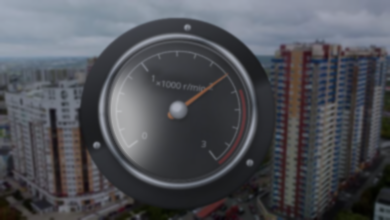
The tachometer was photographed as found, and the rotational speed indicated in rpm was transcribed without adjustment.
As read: 2000 rpm
